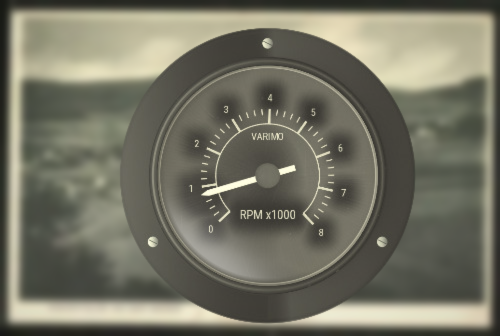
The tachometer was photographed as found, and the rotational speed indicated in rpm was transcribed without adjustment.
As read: 800 rpm
